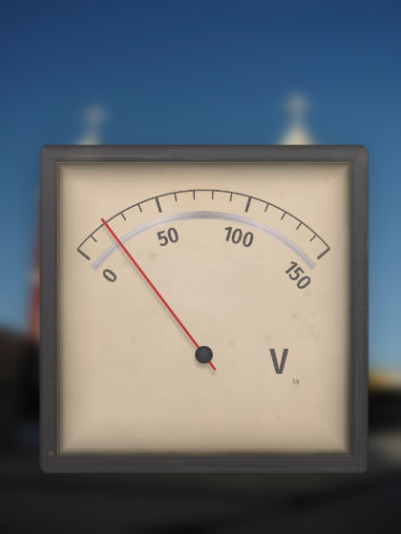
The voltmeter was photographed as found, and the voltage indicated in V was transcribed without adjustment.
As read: 20 V
